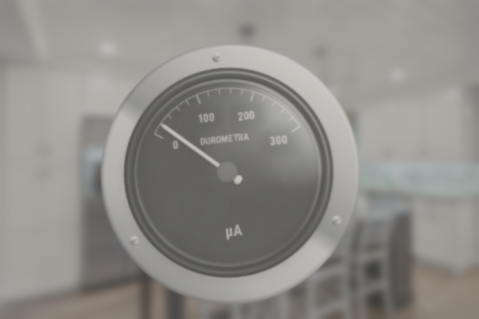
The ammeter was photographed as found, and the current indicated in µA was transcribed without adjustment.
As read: 20 µA
